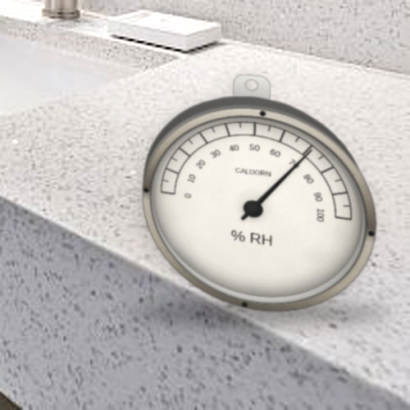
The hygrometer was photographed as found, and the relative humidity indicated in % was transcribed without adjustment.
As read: 70 %
